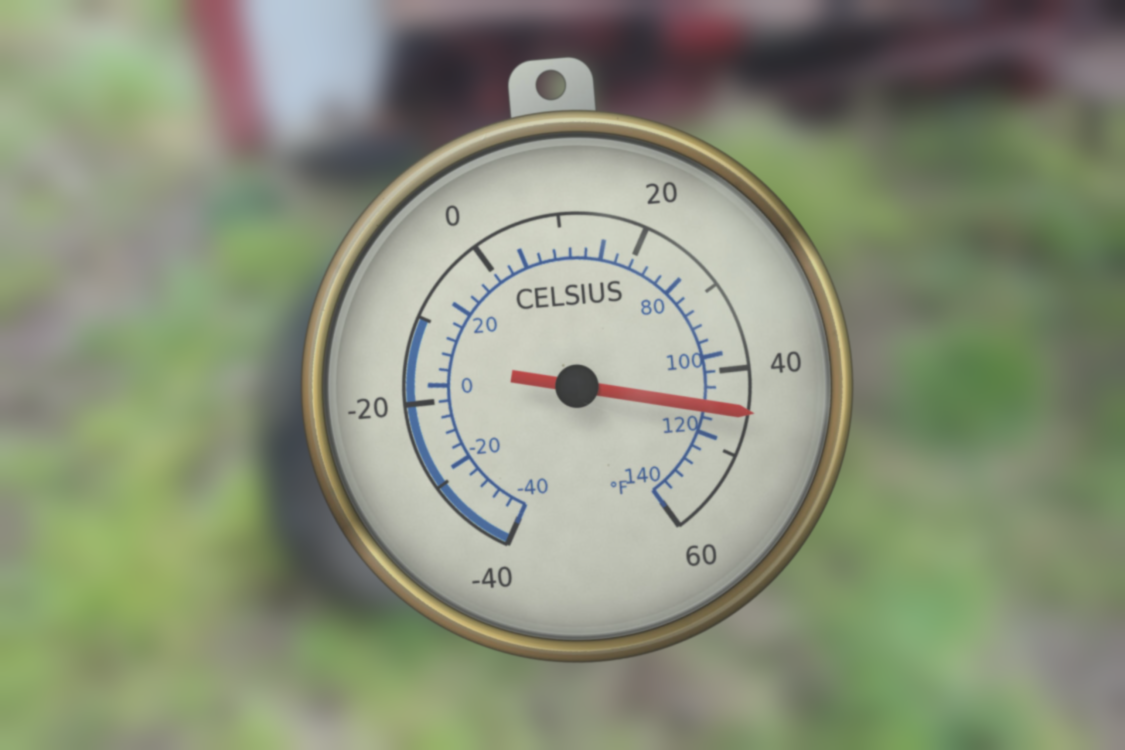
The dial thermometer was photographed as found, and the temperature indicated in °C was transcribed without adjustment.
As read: 45 °C
